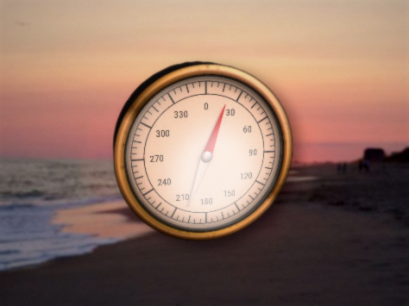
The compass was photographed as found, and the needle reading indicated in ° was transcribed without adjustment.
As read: 20 °
